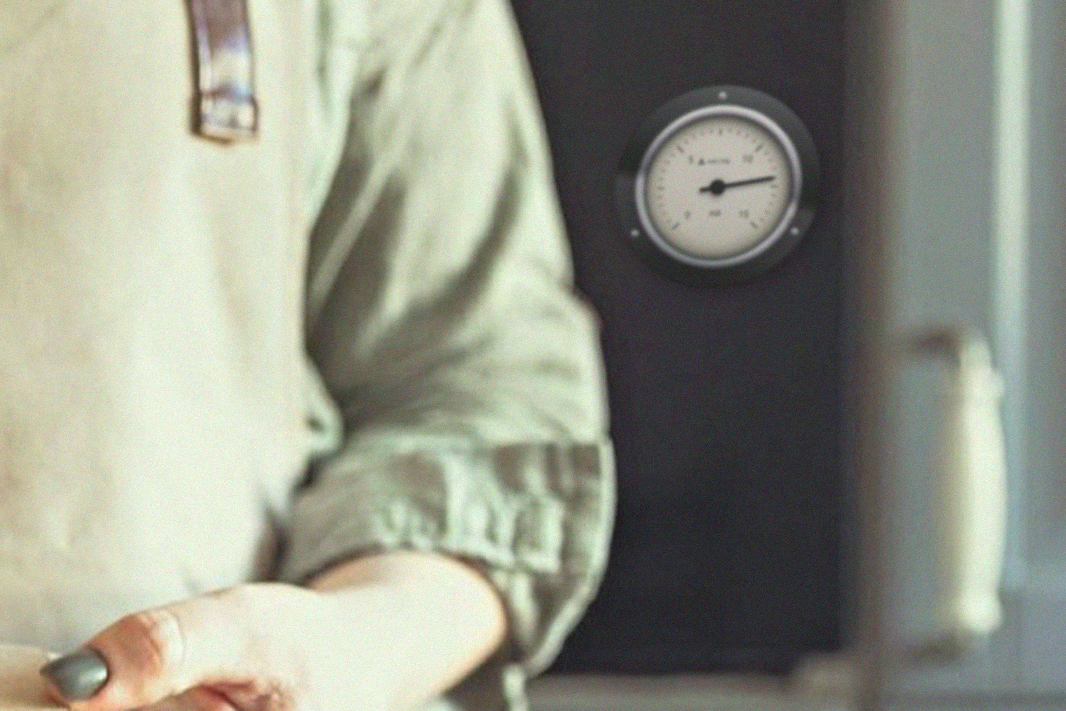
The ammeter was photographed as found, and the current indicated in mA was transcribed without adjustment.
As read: 12 mA
